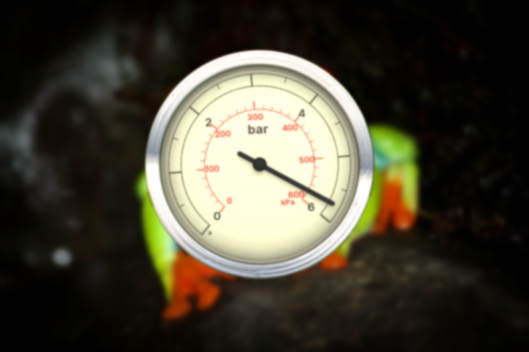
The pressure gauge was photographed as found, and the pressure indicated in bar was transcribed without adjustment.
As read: 5.75 bar
